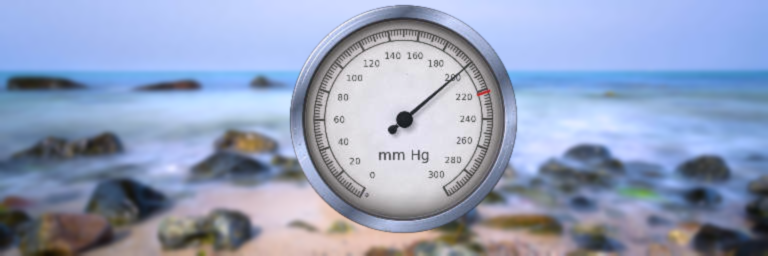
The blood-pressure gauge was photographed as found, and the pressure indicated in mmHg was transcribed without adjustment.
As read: 200 mmHg
